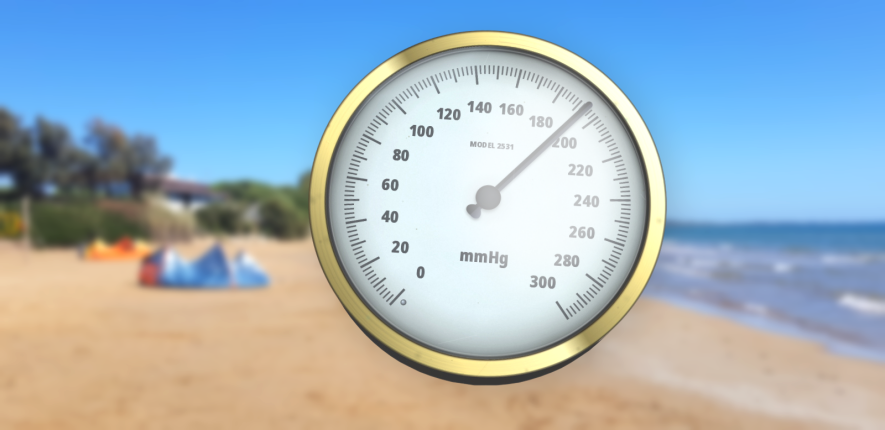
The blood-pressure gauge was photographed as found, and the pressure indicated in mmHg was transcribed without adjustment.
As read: 194 mmHg
